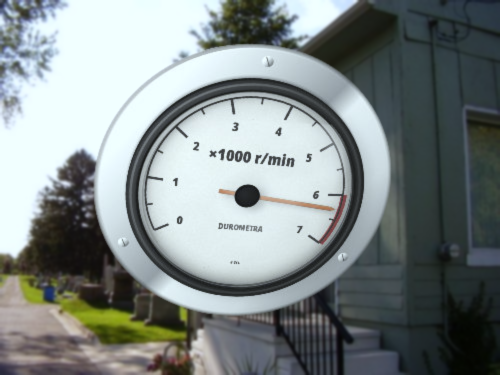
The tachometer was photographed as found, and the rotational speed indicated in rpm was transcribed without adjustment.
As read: 6250 rpm
